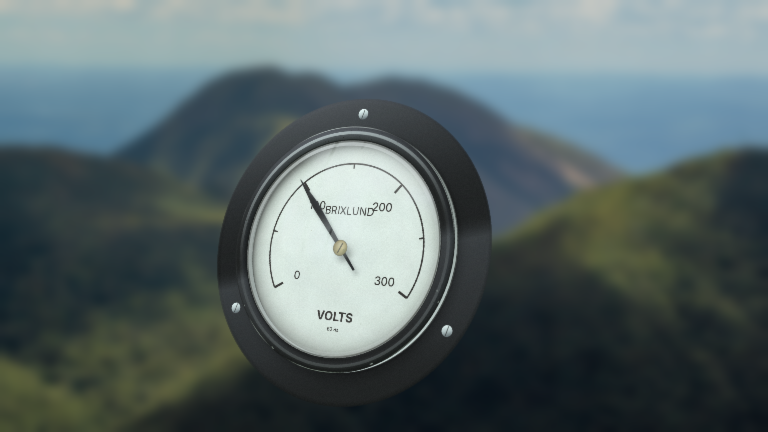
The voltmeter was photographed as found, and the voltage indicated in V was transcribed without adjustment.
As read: 100 V
